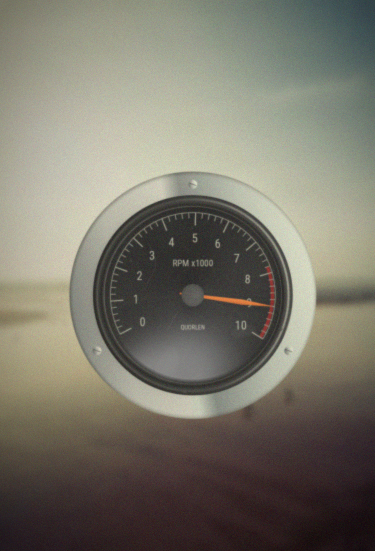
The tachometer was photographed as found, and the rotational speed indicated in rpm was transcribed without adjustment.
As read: 9000 rpm
